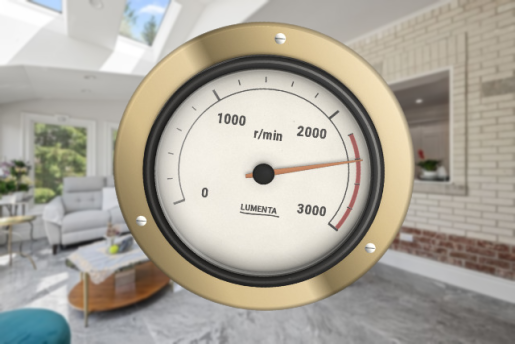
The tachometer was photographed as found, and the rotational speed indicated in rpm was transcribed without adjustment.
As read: 2400 rpm
